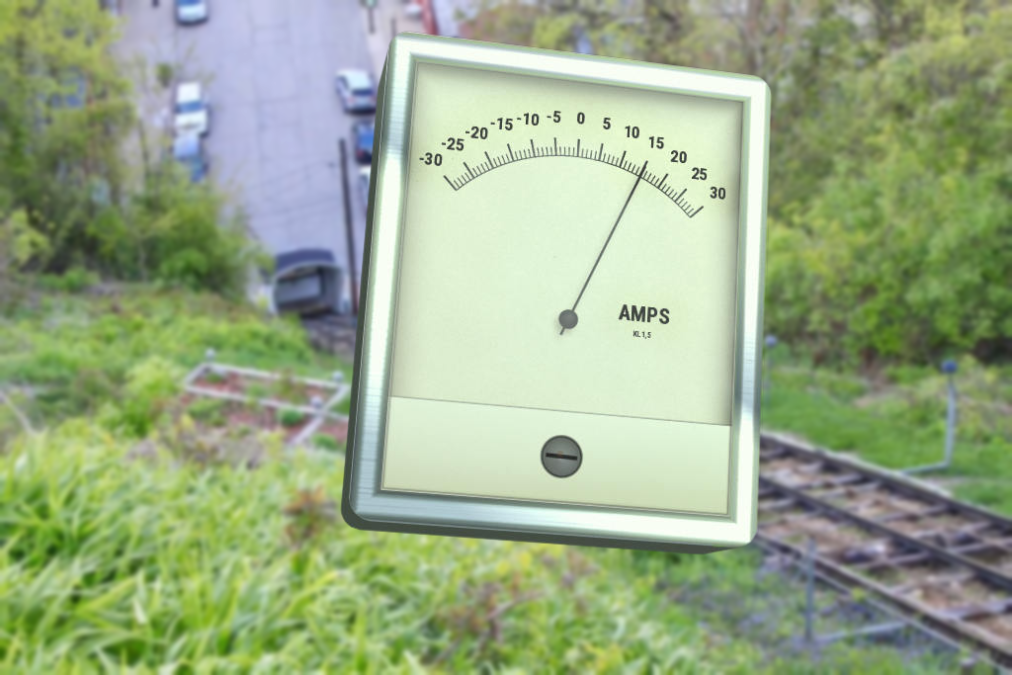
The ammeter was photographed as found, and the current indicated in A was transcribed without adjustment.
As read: 15 A
